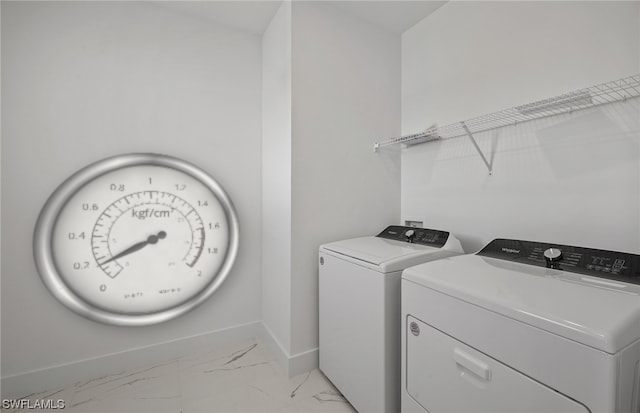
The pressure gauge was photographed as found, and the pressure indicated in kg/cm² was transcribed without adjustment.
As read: 0.15 kg/cm²
